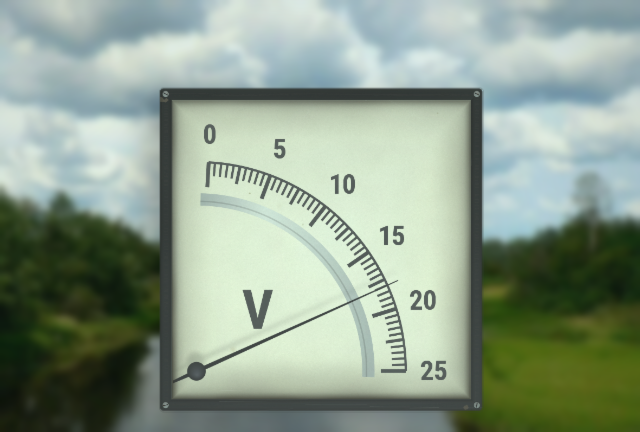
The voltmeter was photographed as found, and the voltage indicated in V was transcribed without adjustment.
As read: 18 V
